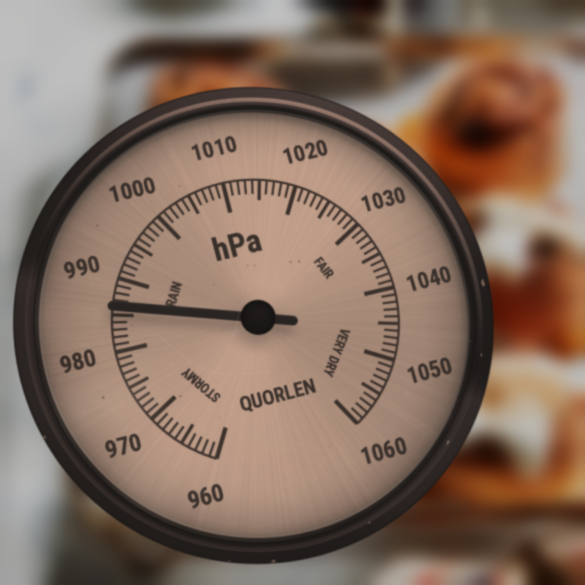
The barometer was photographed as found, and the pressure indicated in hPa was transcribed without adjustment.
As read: 986 hPa
